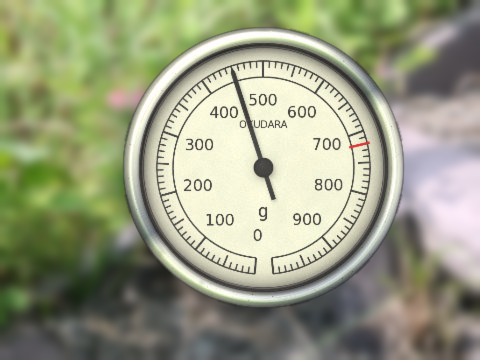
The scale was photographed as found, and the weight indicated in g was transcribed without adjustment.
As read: 450 g
